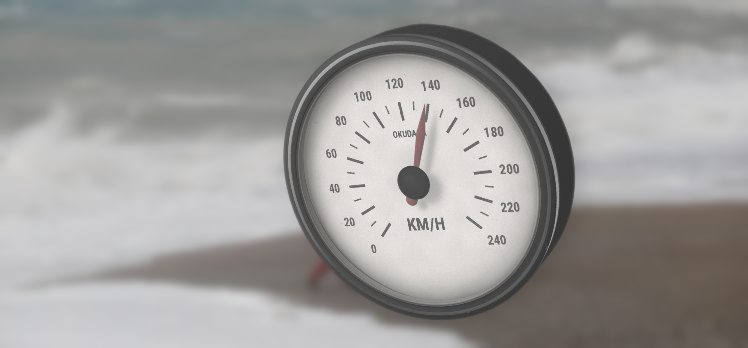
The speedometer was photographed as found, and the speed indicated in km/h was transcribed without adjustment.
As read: 140 km/h
